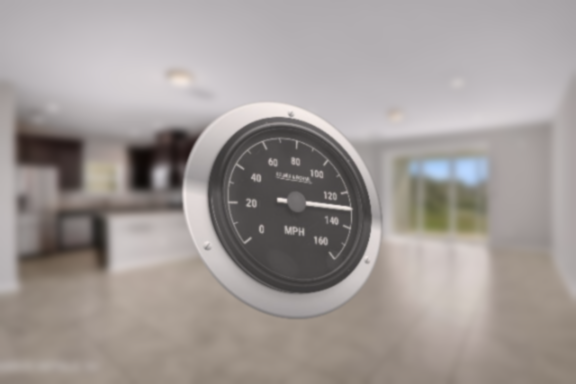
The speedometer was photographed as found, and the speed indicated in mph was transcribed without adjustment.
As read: 130 mph
